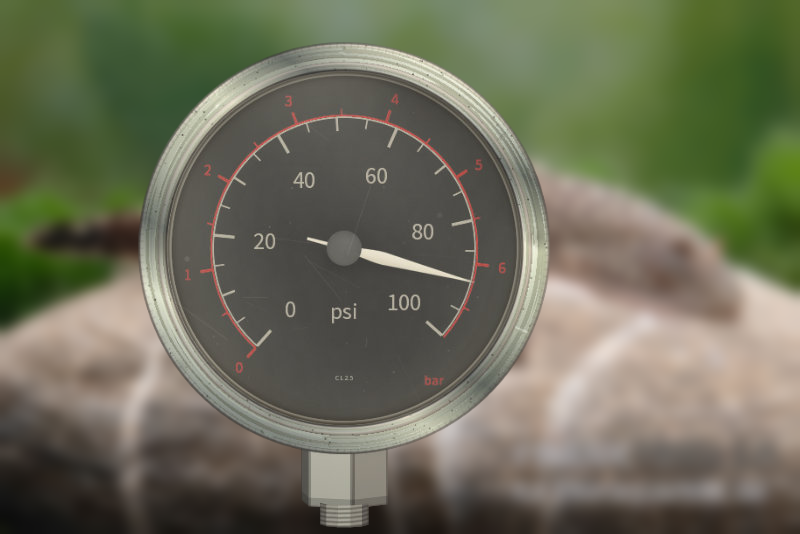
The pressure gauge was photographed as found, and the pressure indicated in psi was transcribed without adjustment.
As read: 90 psi
